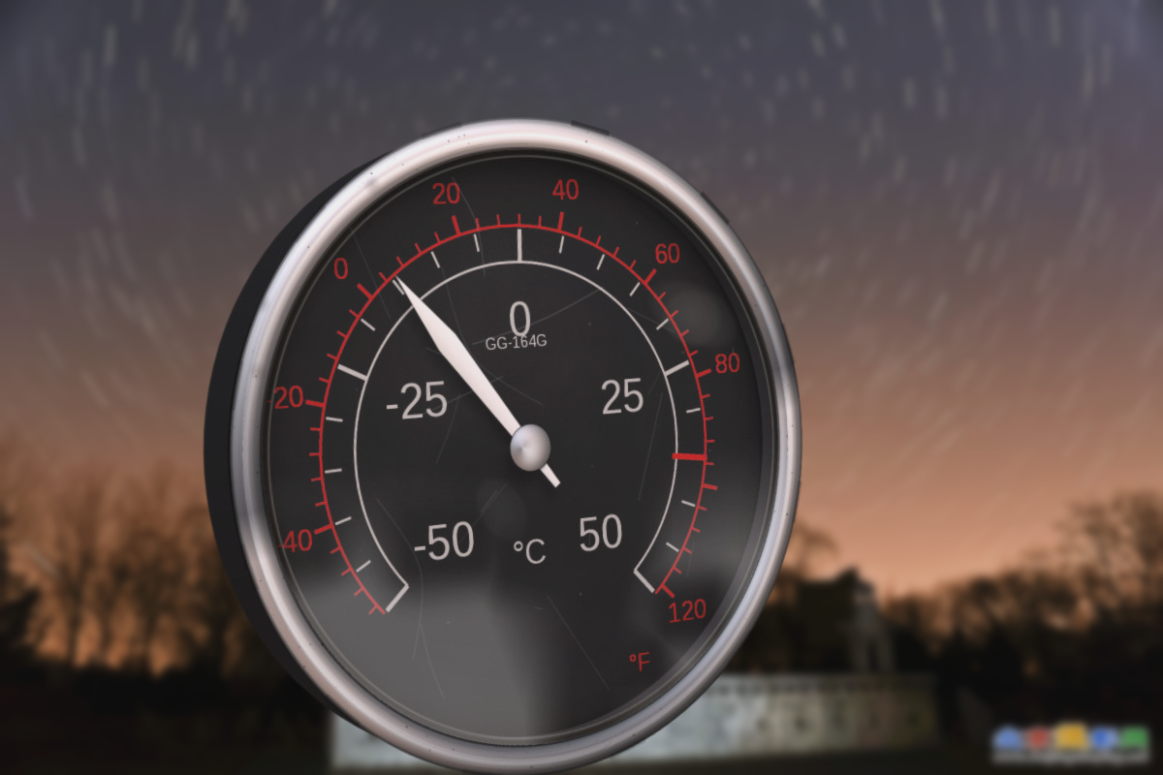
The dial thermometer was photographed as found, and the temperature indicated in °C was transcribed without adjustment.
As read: -15 °C
